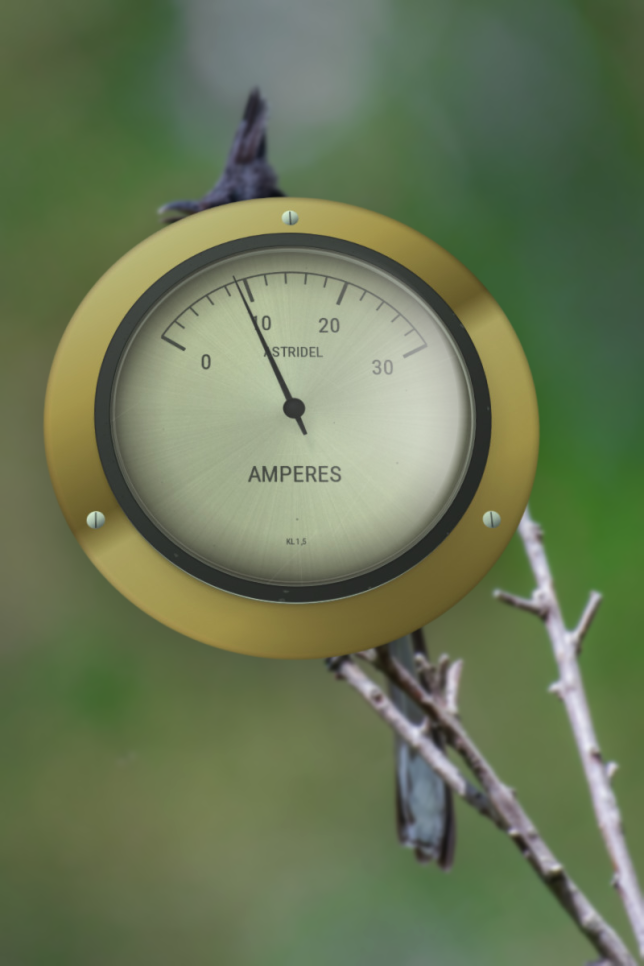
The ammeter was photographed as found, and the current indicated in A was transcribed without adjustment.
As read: 9 A
